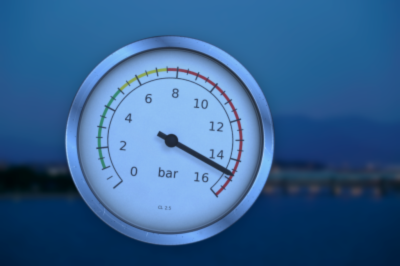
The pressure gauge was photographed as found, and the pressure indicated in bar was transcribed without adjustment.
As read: 14.75 bar
